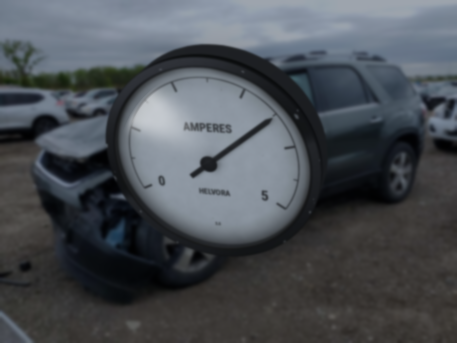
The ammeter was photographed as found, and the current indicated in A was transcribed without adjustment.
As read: 3.5 A
